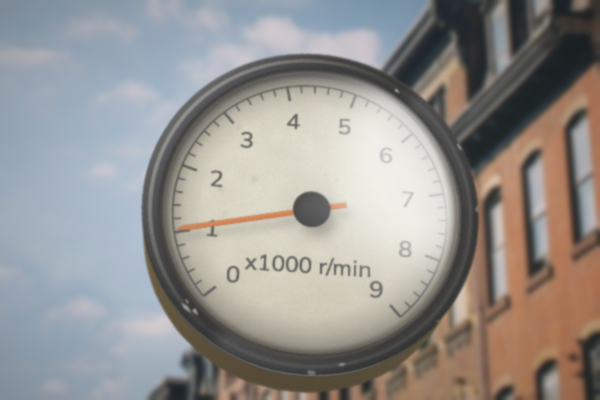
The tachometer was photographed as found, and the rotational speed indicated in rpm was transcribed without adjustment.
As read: 1000 rpm
